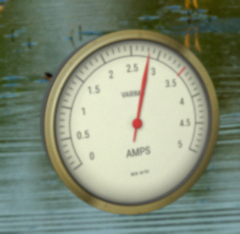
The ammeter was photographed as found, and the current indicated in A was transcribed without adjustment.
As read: 2.8 A
